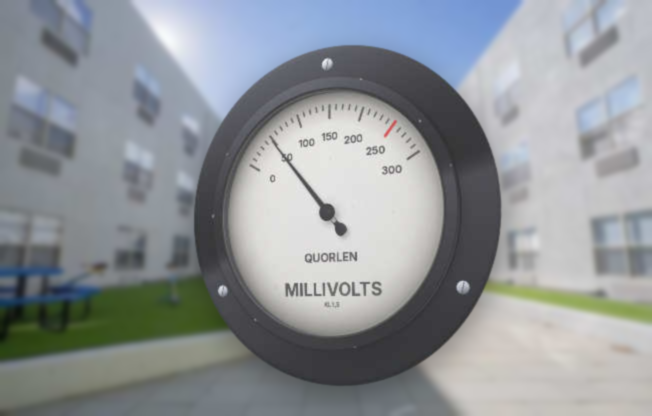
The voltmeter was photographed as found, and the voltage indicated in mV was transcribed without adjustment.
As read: 50 mV
